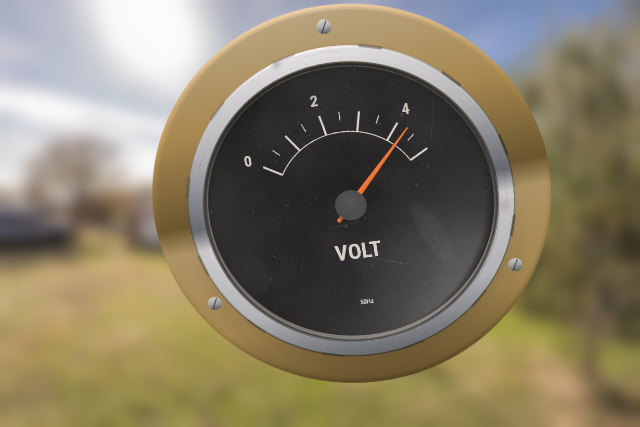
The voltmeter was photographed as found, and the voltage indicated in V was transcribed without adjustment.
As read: 4.25 V
